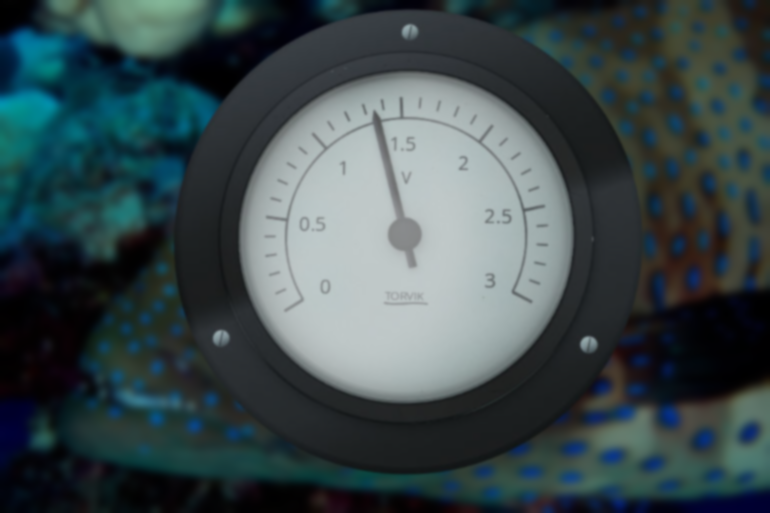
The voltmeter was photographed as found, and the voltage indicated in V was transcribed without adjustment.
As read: 1.35 V
